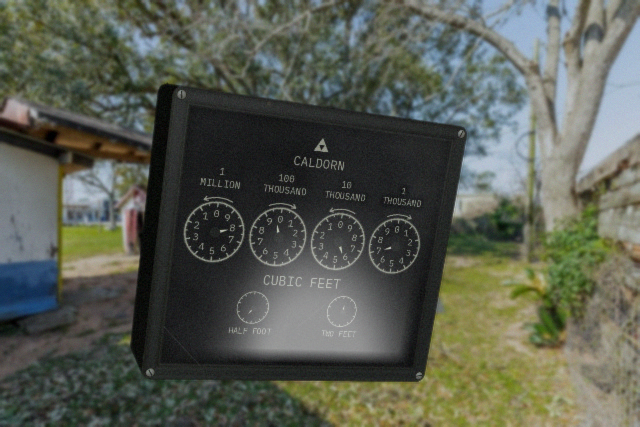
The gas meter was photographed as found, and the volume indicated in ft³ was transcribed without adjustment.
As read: 795700 ft³
